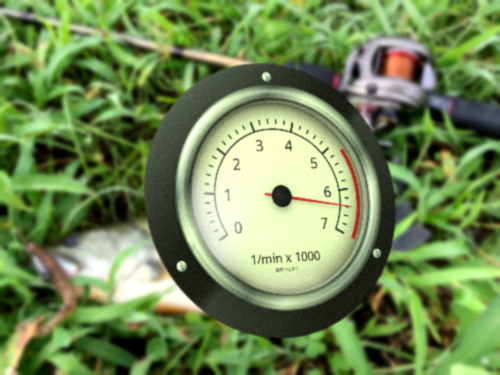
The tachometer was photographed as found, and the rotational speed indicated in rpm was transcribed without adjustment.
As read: 6400 rpm
